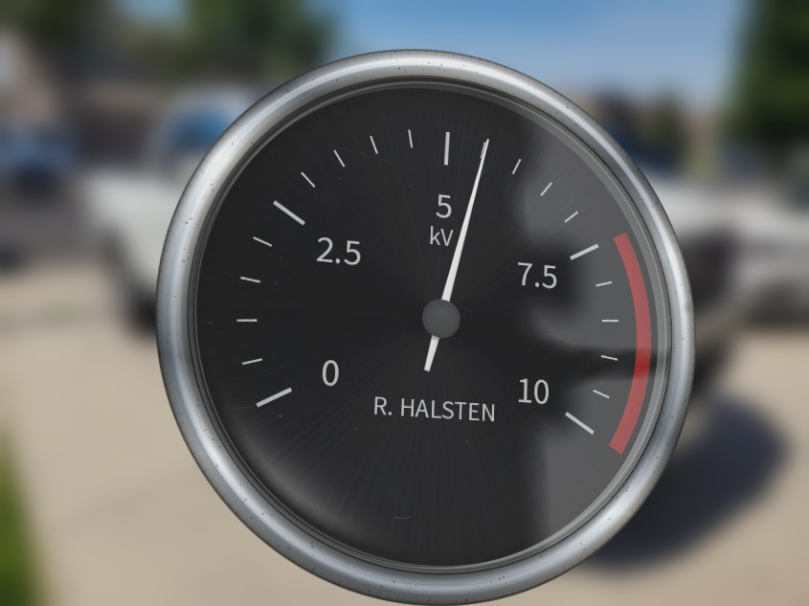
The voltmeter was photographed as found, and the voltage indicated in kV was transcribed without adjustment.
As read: 5.5 kV
